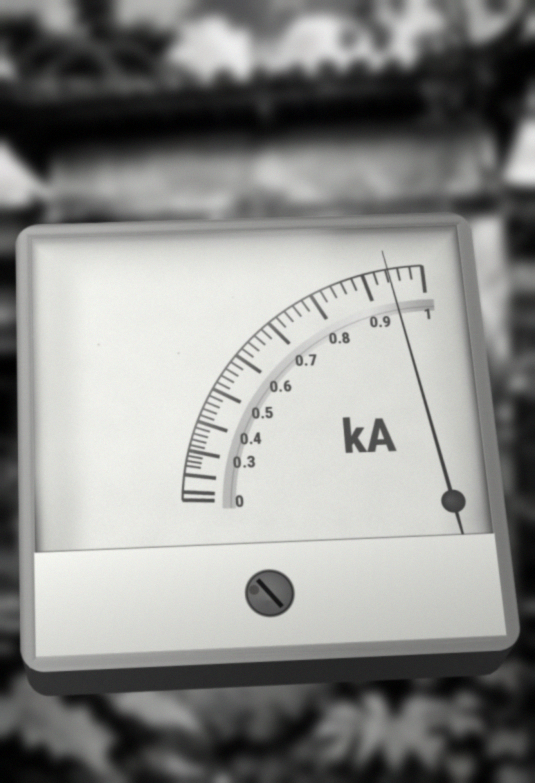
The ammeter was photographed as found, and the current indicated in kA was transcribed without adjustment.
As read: 0.94 kA
